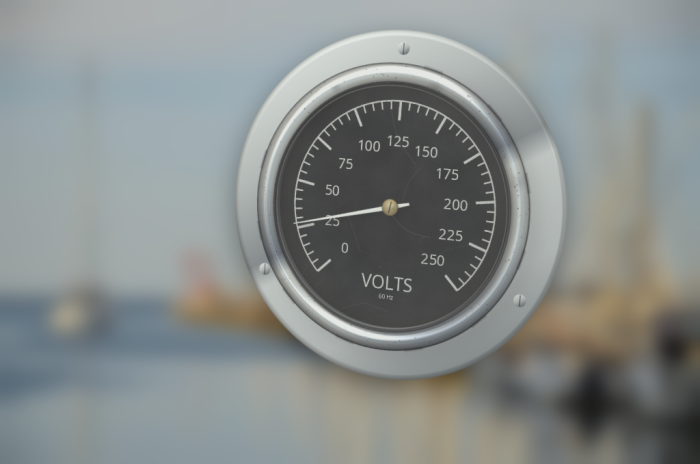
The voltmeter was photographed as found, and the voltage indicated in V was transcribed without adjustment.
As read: 27.5 V
